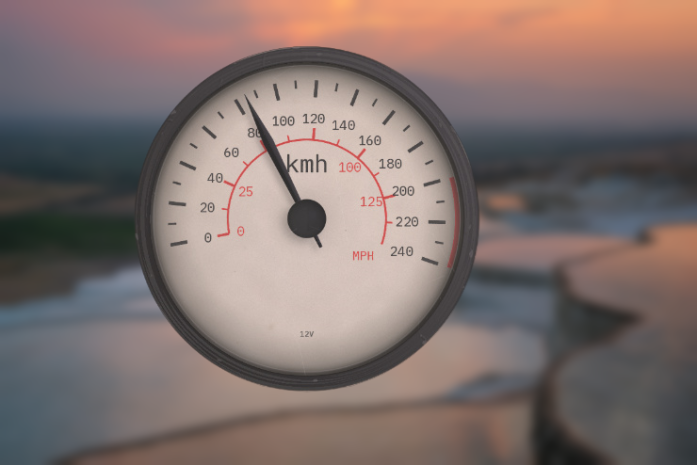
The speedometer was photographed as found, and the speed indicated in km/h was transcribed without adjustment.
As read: 85 km/h
